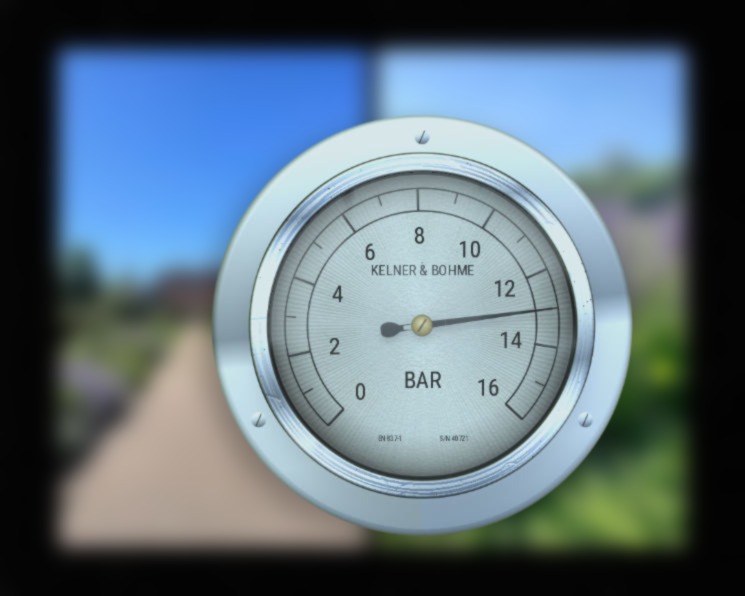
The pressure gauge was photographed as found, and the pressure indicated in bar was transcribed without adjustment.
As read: 13 bar
